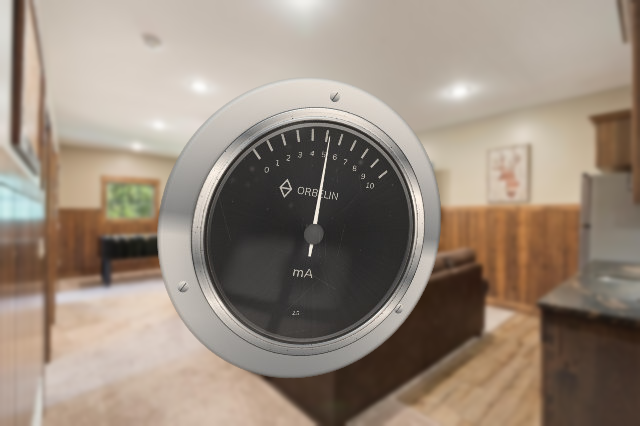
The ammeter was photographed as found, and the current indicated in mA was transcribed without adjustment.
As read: 5 mA
